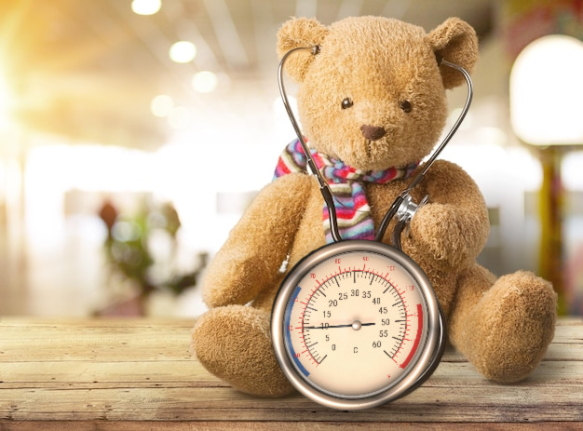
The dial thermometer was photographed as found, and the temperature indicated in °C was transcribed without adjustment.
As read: 10 °C
